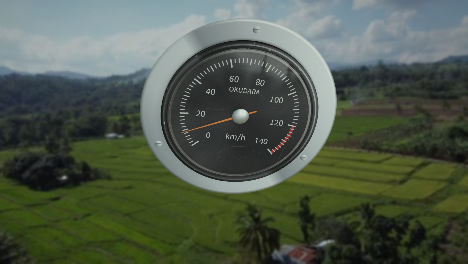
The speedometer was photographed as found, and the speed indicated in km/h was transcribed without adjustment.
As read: 10 km/h
